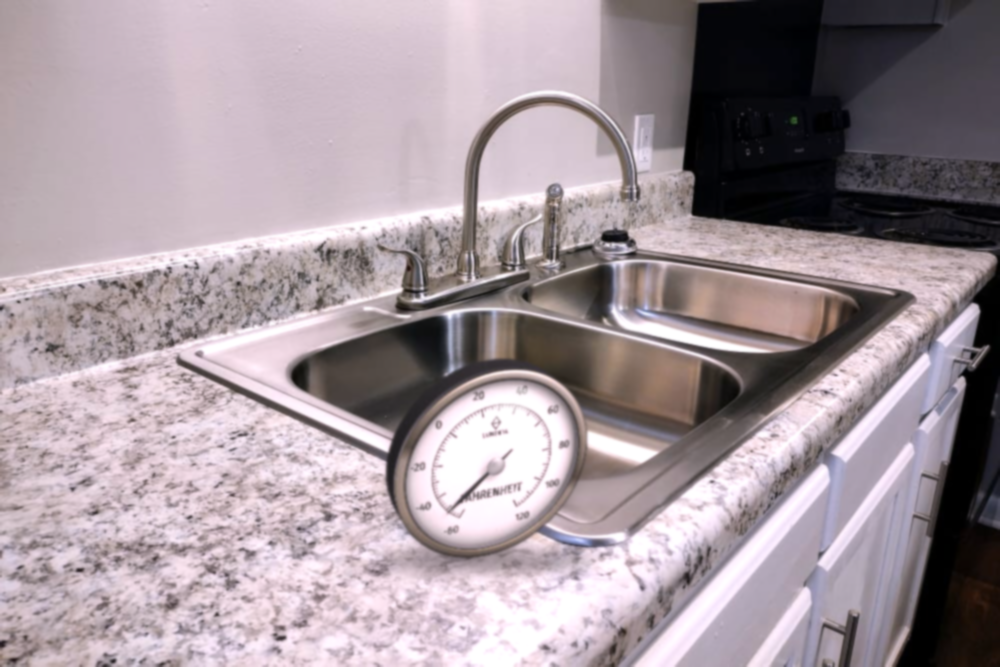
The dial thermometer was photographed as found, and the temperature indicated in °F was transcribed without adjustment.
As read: -50 °F
